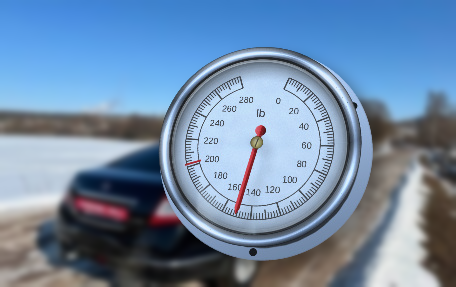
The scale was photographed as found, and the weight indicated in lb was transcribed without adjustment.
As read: 150 lb
